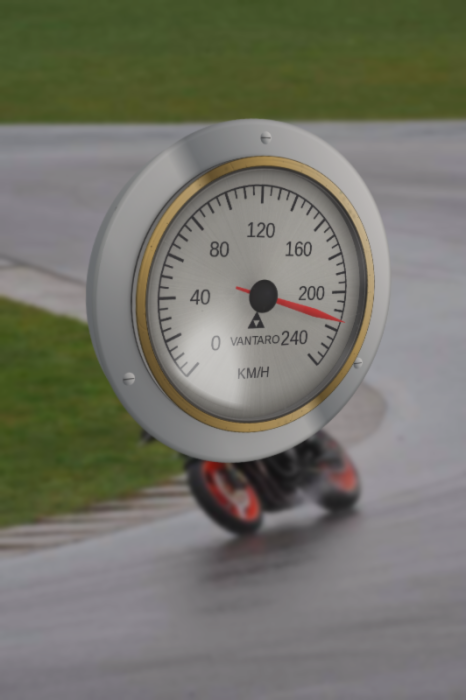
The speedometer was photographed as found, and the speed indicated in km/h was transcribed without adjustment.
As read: 215 km/h
